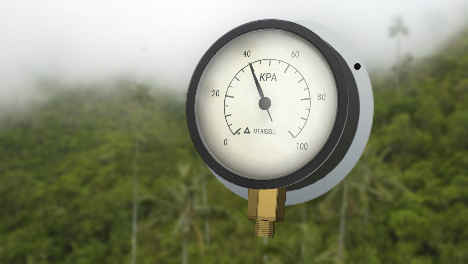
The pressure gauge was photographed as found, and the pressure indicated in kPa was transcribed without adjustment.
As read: 40 kPa
